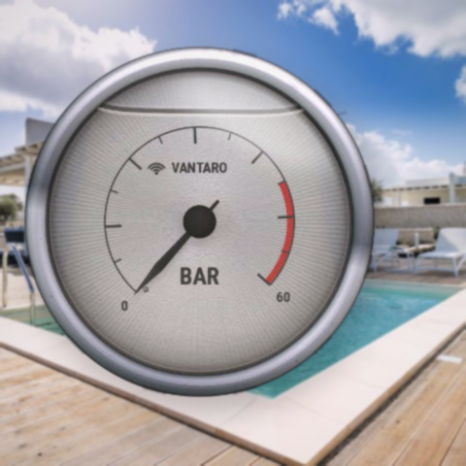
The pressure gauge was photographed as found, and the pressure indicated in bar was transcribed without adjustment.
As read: 0 bar
